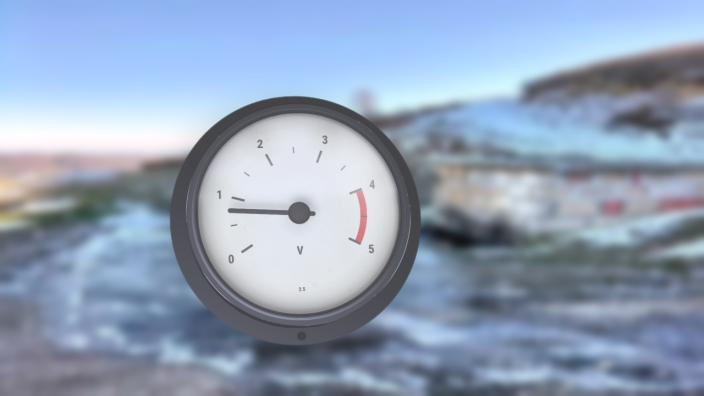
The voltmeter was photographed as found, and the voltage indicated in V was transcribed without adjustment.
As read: 0.75 V
